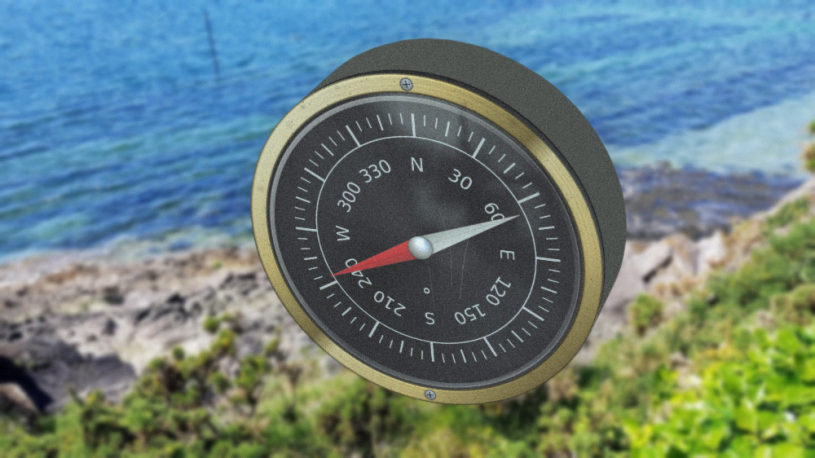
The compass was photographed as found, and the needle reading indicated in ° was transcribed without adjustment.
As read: 245 °
